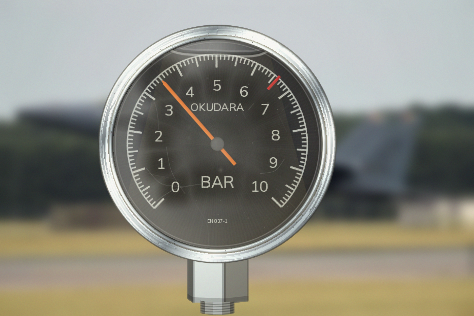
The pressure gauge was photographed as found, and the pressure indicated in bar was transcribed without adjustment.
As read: 3.5 bar
